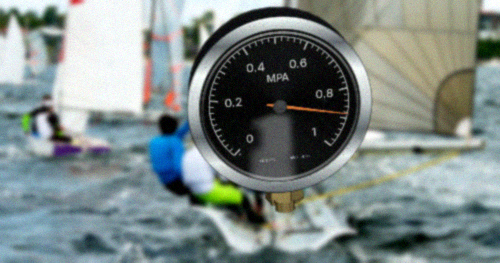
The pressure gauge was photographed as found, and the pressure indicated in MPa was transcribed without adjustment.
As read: 0.88 MPa
